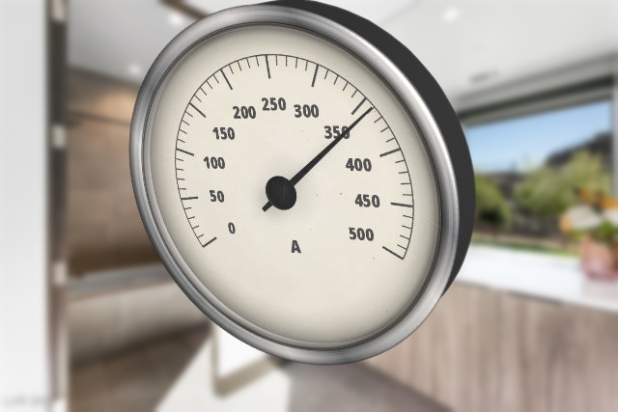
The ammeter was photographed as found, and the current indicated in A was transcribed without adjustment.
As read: 360 A
